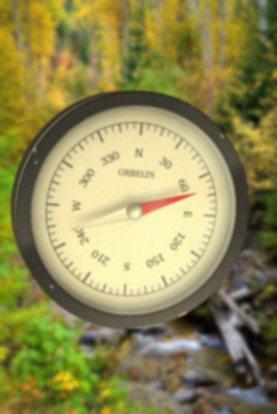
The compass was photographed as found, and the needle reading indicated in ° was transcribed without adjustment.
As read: 70 °
